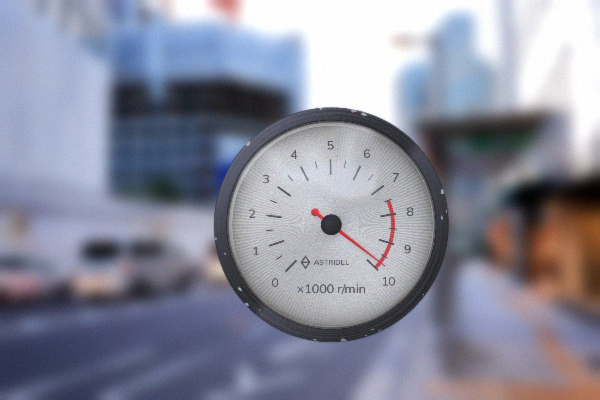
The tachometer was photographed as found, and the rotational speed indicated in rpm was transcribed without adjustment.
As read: 9750 rpm
